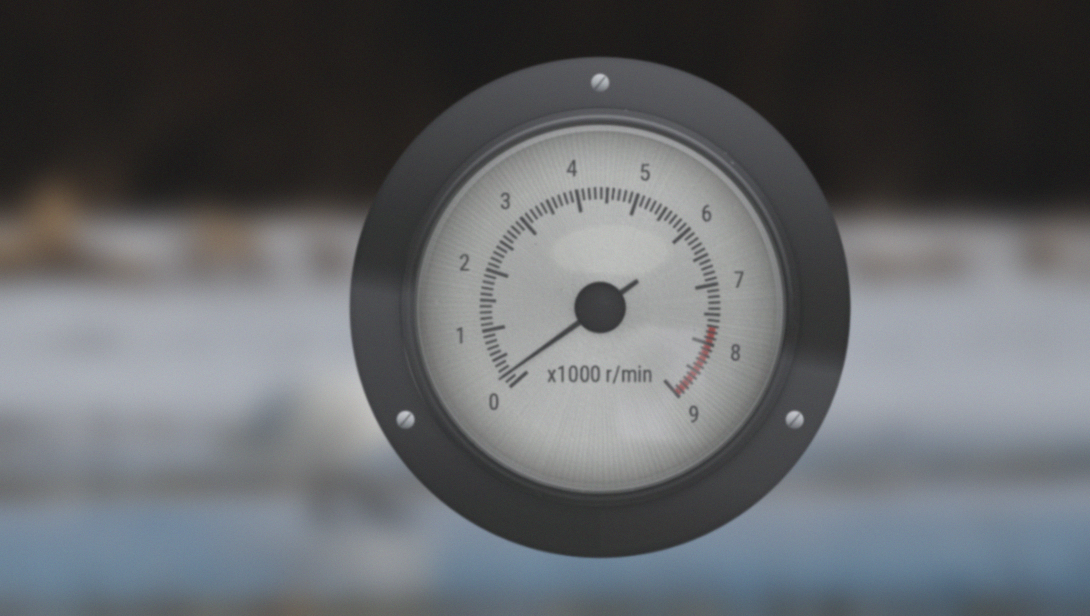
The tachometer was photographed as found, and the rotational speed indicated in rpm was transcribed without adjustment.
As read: 200 rpm
